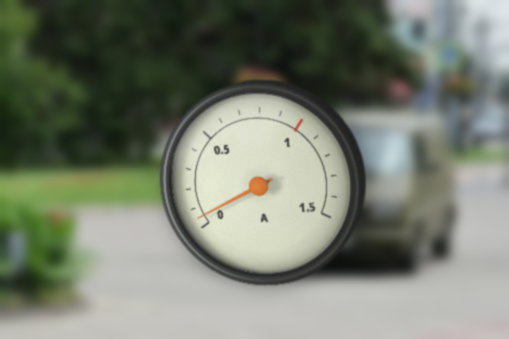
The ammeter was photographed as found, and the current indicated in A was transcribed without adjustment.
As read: 0.05 A
